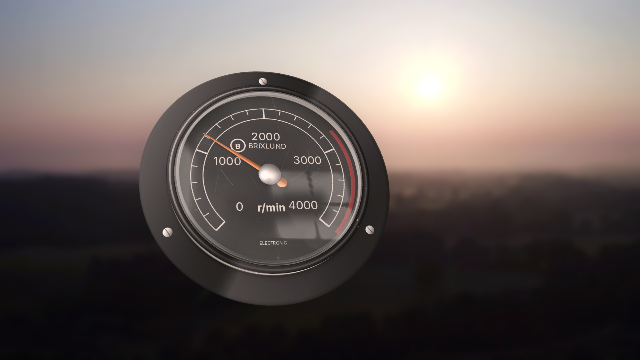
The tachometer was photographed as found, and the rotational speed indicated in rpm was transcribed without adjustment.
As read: 1200 rpm
